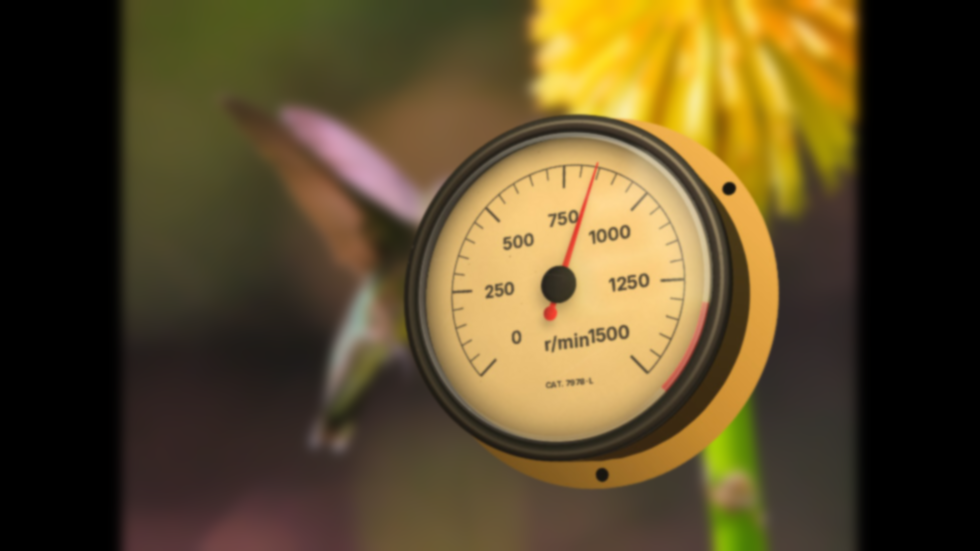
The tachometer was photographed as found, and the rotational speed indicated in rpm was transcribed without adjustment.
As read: 850 rpm
